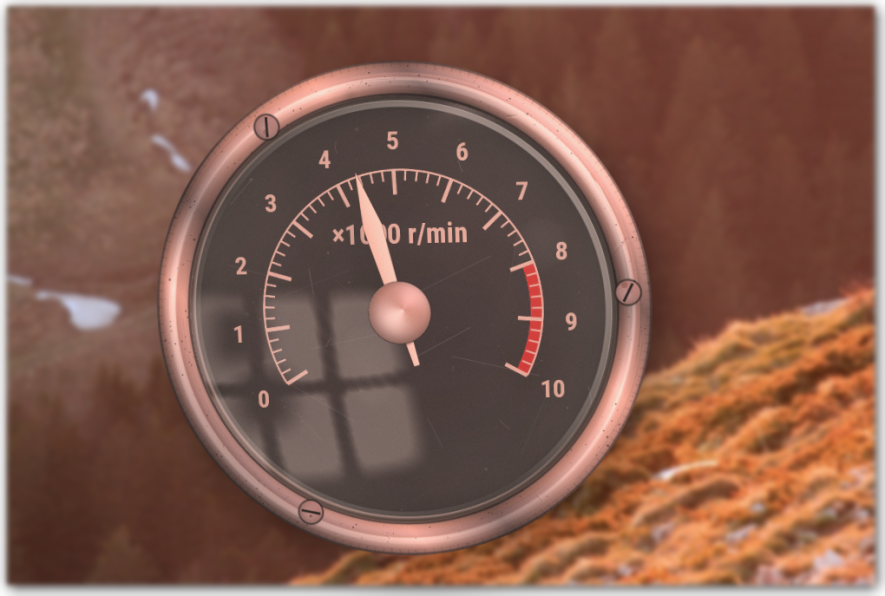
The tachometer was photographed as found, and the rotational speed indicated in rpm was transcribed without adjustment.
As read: 4400 rpm
